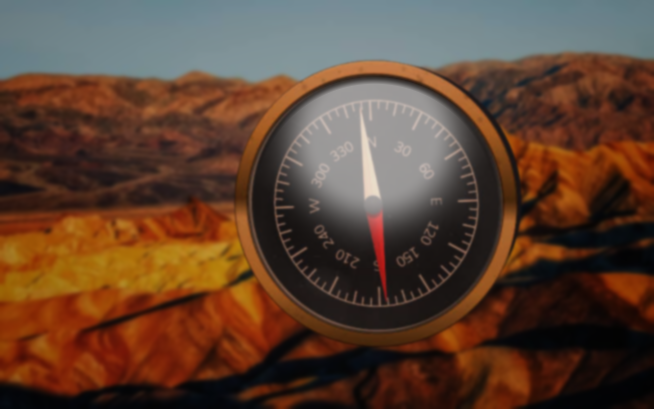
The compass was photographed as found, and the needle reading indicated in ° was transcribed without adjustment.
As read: 175 °
